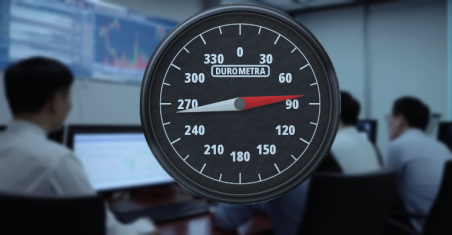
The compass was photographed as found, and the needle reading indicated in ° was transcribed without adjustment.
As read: 82.5 °
